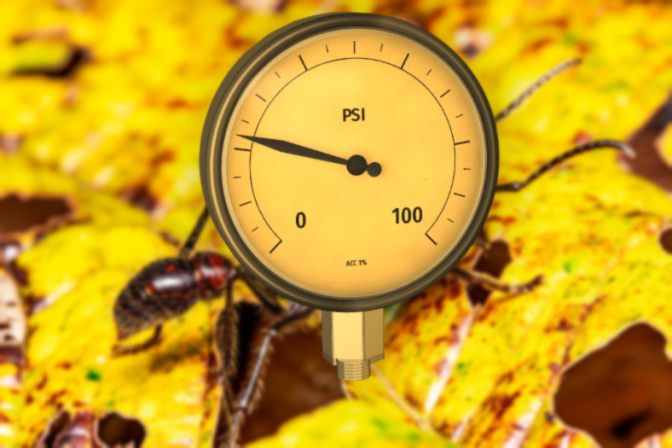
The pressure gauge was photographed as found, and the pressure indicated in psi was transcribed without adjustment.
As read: 22.5 psi
